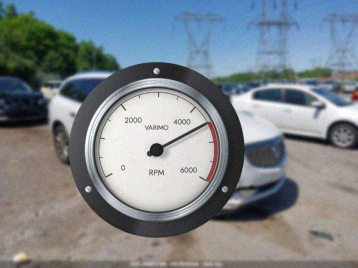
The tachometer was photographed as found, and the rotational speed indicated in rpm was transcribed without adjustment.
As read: 4500 rpm
